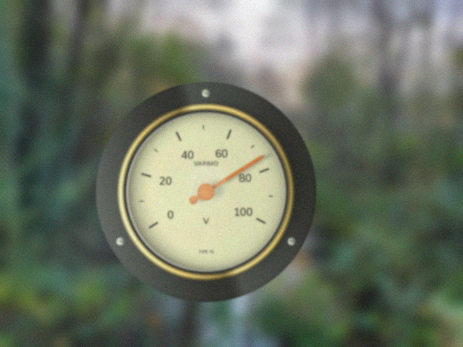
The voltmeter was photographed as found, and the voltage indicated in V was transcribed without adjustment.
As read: 75 V
